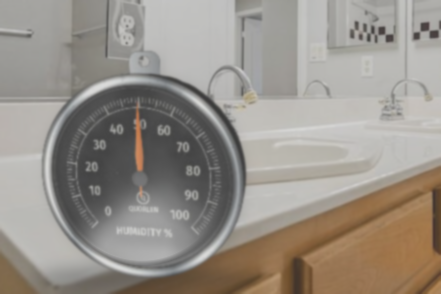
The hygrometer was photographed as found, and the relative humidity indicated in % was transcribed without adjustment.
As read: 50 %
